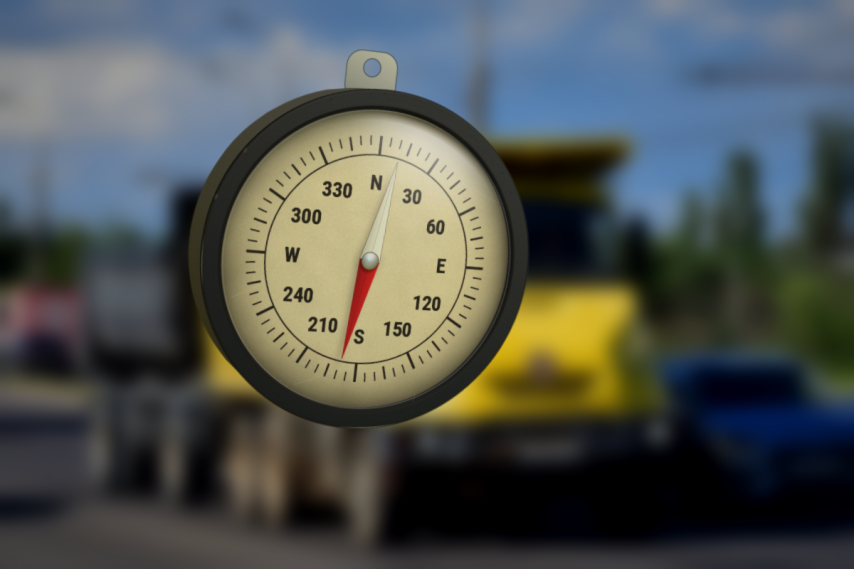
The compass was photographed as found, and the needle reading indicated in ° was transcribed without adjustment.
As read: 190 °
